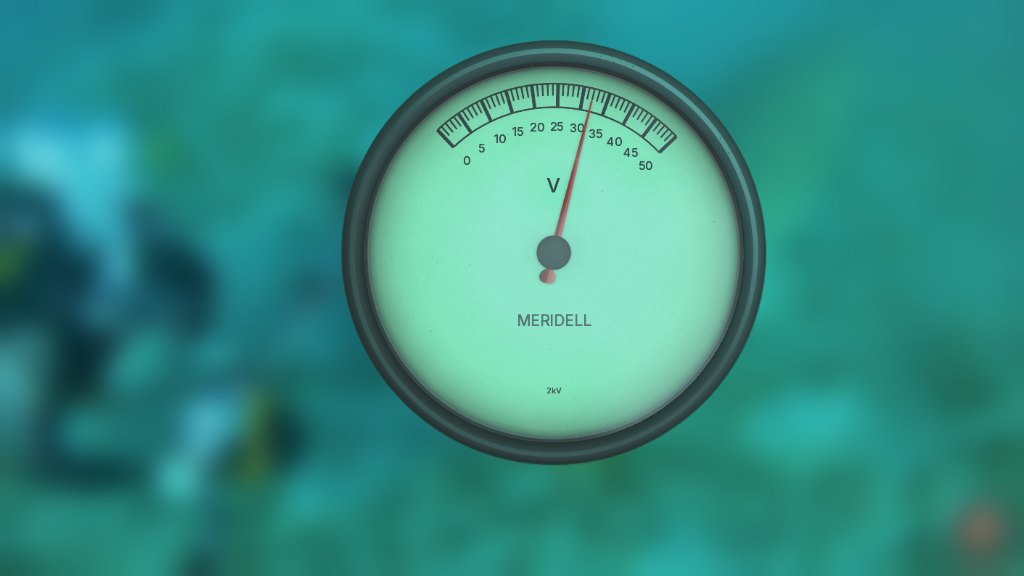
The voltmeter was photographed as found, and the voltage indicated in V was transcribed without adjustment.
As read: 32 V
